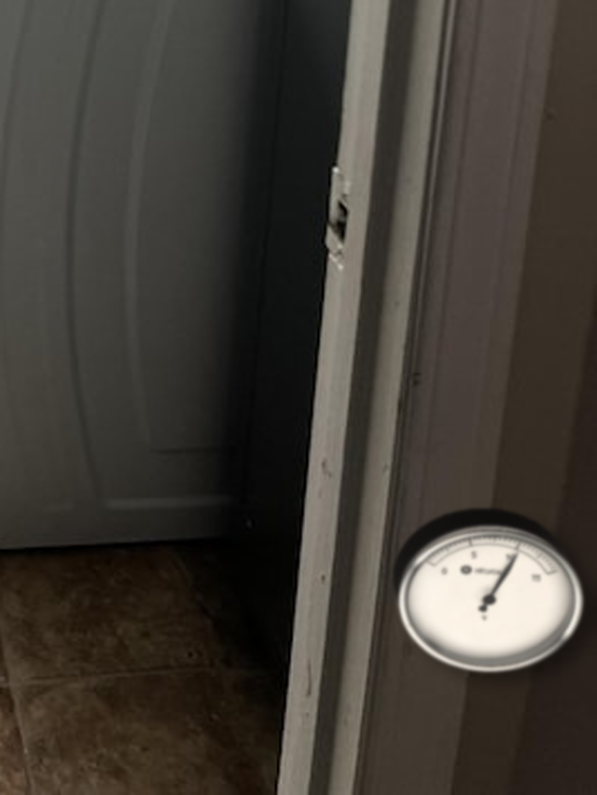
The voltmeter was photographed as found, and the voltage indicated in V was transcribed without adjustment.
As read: 10 V
